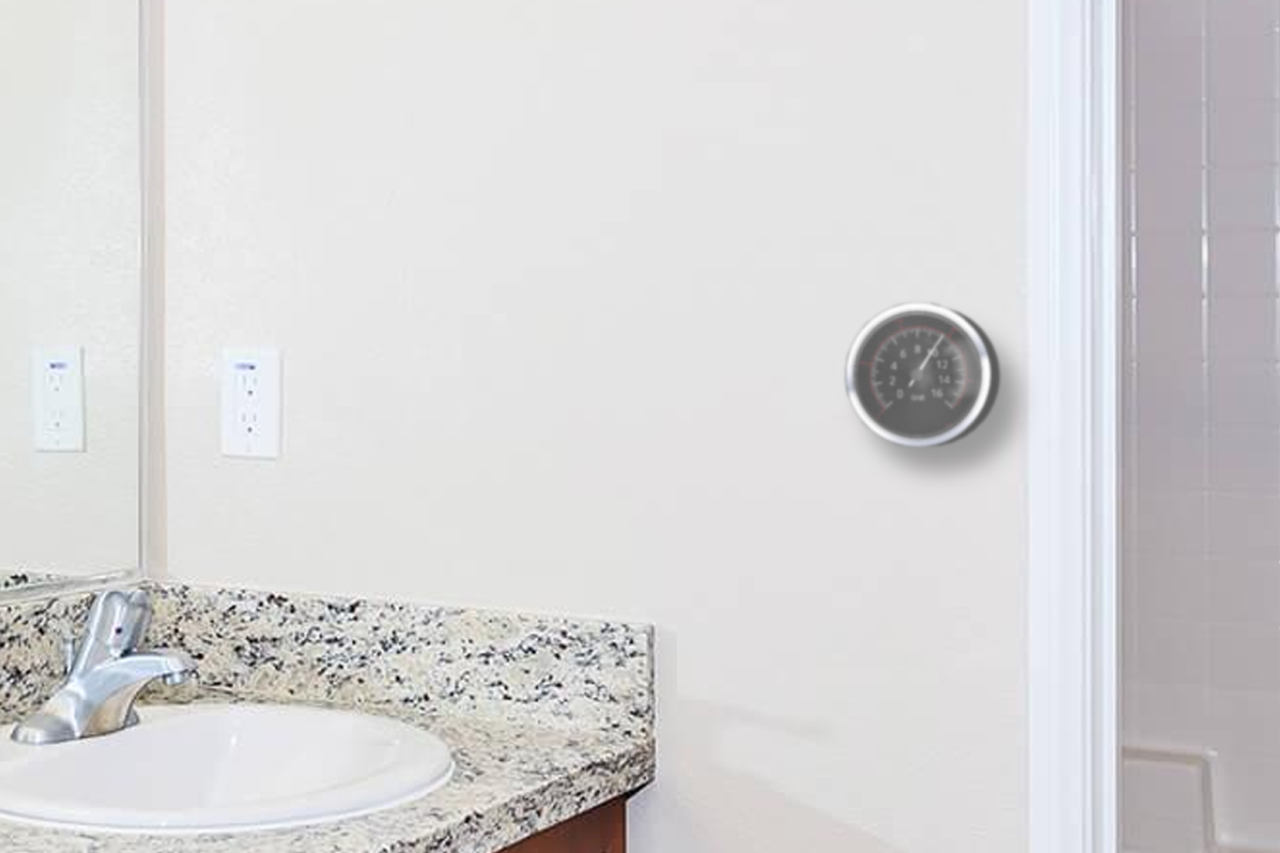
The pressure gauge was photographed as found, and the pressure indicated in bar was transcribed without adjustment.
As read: 10 bar
